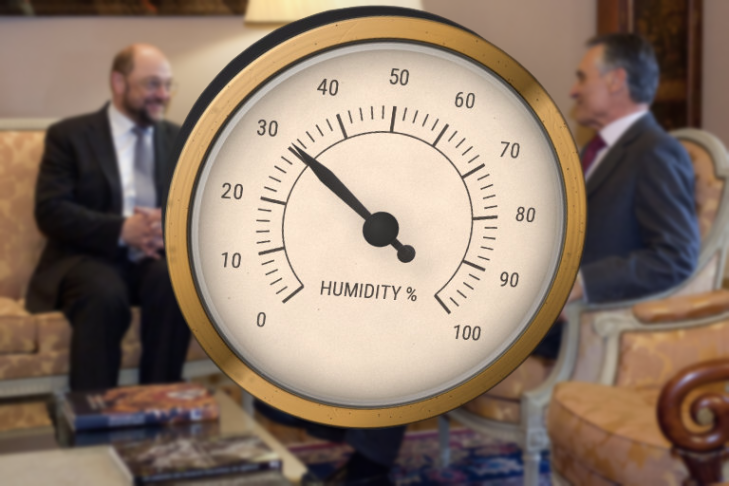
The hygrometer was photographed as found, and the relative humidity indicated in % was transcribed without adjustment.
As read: 31 %
